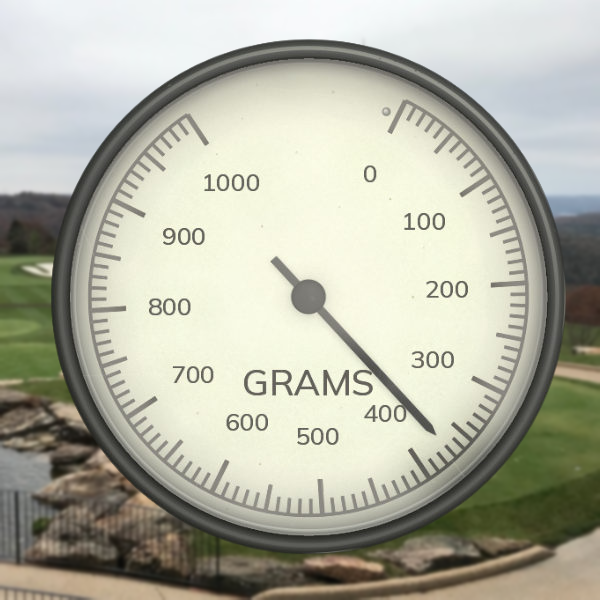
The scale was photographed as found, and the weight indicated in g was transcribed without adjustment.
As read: 370 g
